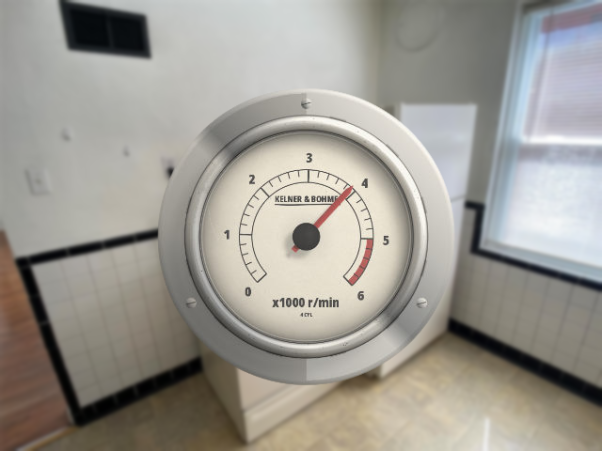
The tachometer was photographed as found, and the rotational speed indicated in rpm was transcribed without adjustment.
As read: 3900 rpm
